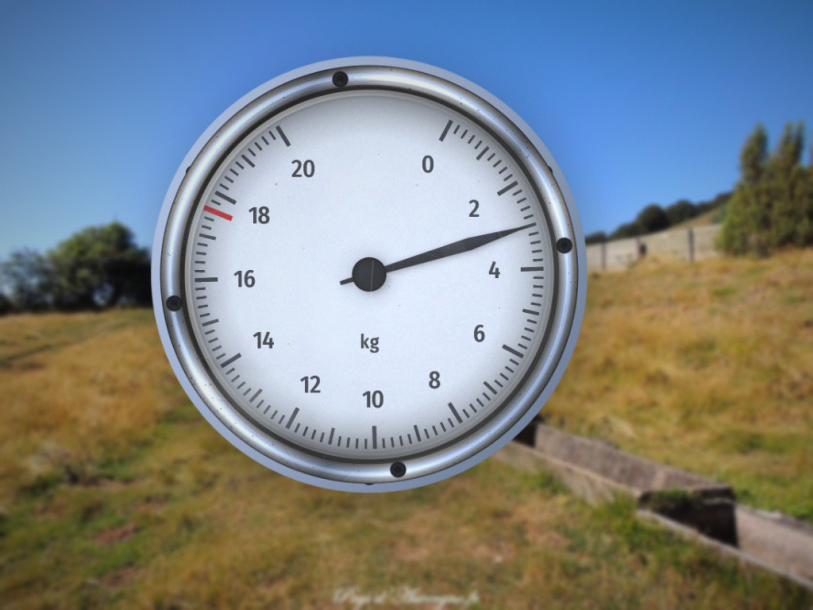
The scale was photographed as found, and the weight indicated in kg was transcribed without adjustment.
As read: 3 kg
